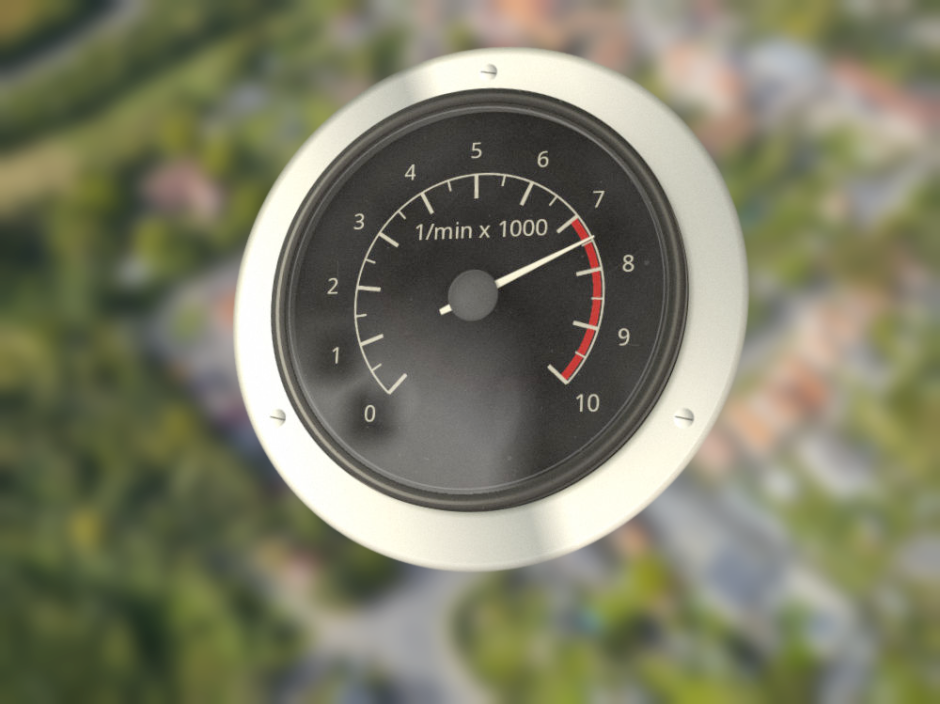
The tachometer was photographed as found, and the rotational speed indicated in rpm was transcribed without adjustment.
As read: 7500 rpm
